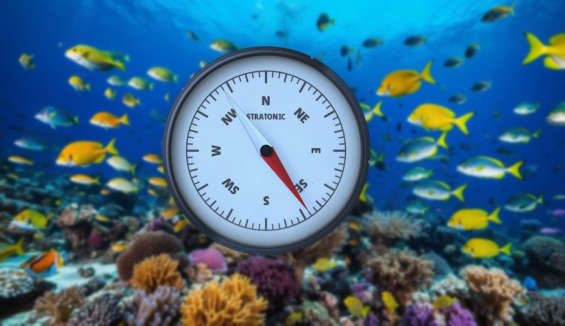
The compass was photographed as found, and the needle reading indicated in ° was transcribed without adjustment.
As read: 145 °
